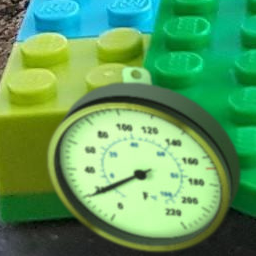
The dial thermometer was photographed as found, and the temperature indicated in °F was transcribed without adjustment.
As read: 20 °F
